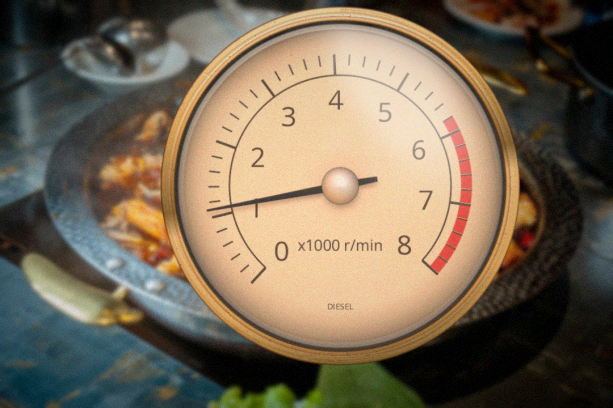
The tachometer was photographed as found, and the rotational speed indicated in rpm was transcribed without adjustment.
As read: 1100 rpm
